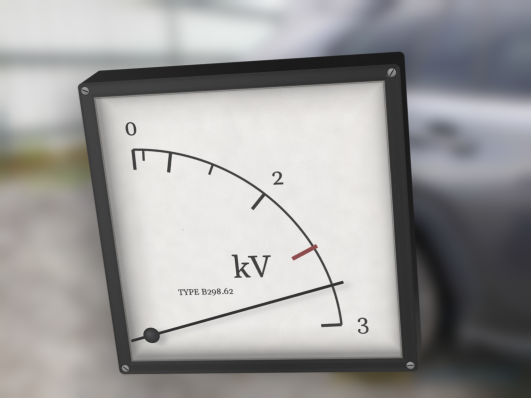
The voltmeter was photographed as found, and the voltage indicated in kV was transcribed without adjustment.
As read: 2.75 kV
